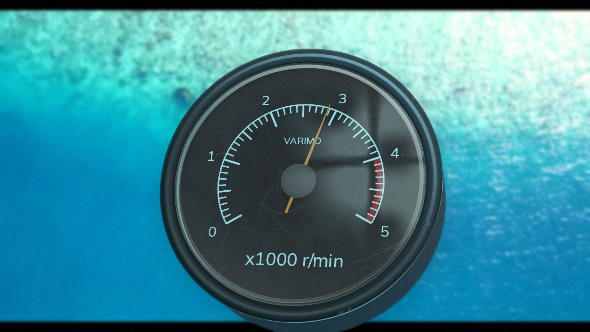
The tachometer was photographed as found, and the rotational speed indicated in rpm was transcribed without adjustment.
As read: 2900 rpm
